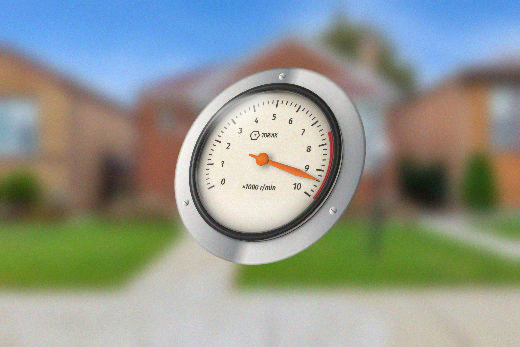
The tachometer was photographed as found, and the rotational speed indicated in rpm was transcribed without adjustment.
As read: 9400 rpm
